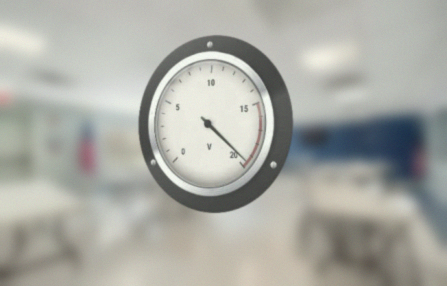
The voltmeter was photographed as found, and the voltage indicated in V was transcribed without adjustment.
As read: 19.5 V
